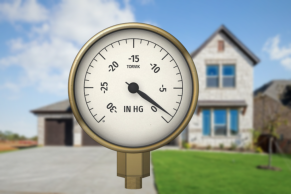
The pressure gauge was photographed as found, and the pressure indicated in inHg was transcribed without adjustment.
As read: -1 inHg
